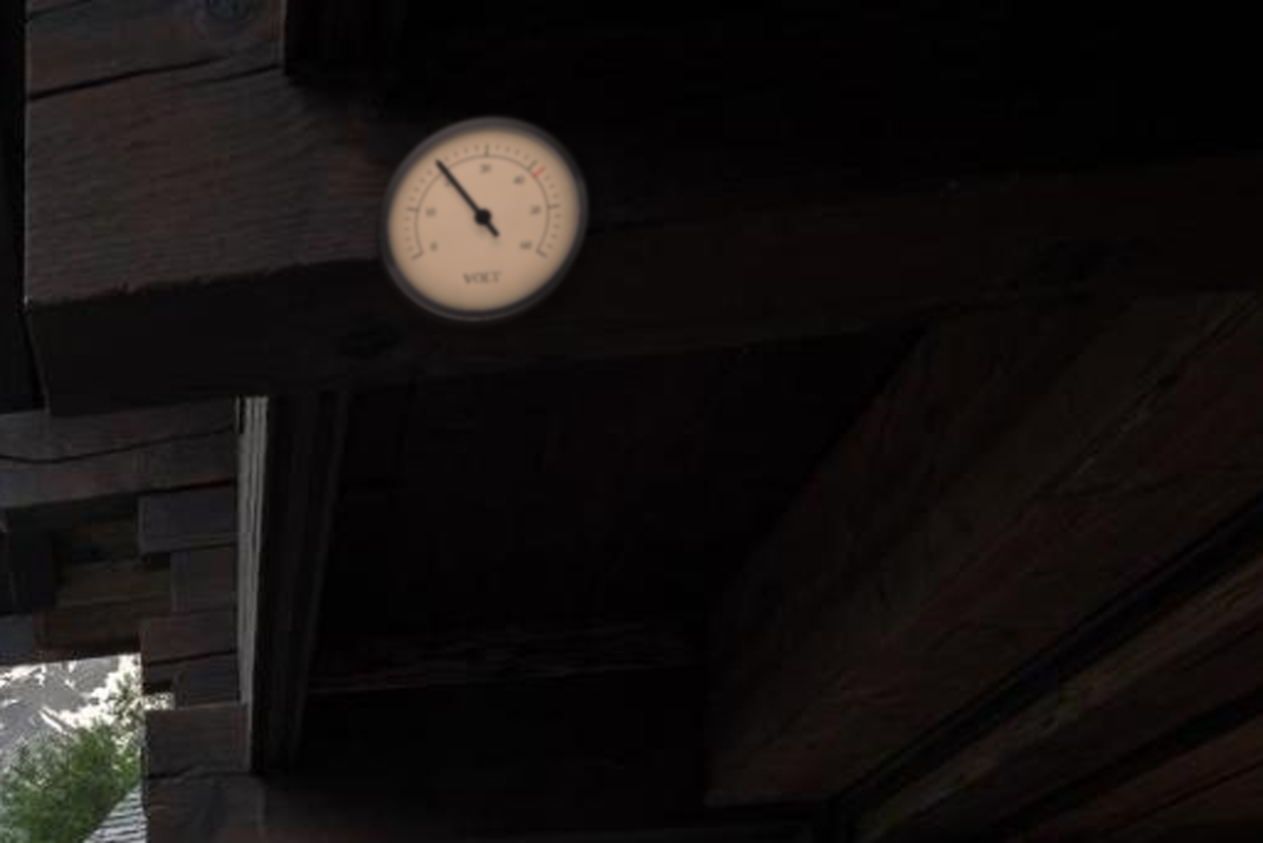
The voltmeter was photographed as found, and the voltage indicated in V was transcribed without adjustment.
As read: 20 V
